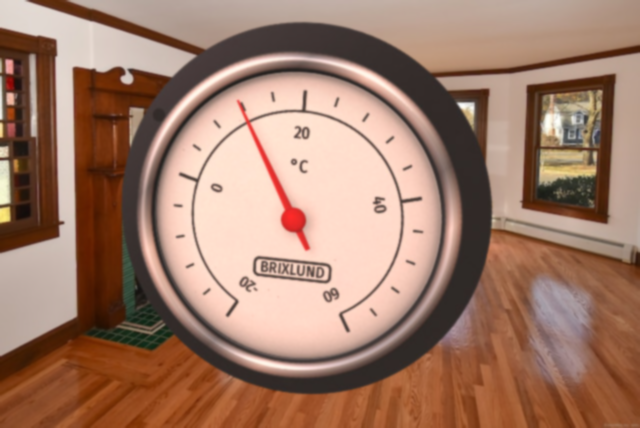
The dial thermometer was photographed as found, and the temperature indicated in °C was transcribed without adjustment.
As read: 12 °C
